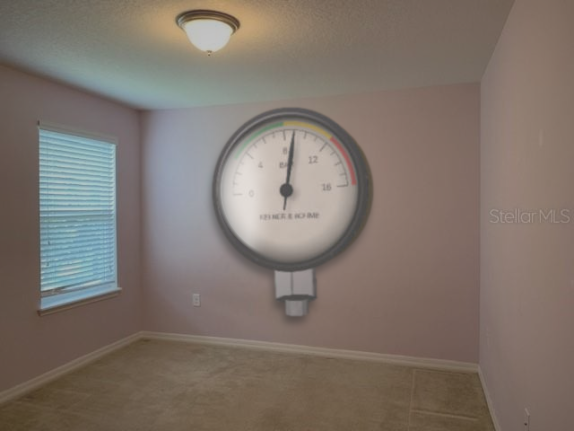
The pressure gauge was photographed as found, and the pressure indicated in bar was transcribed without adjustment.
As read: 9 bar
